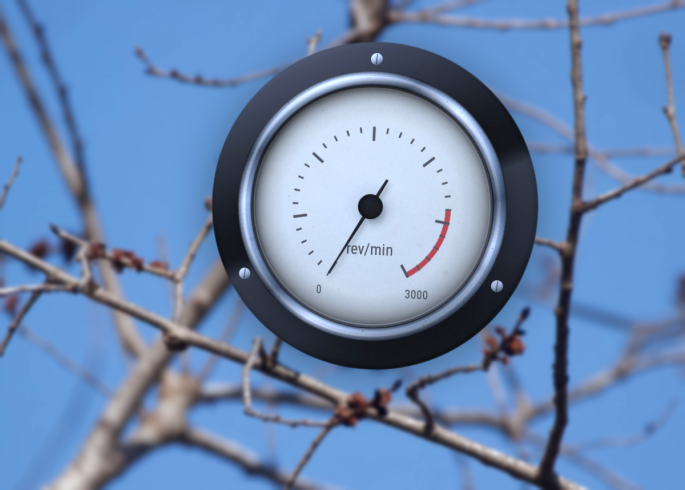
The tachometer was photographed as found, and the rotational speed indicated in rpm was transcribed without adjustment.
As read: 0 rpm
